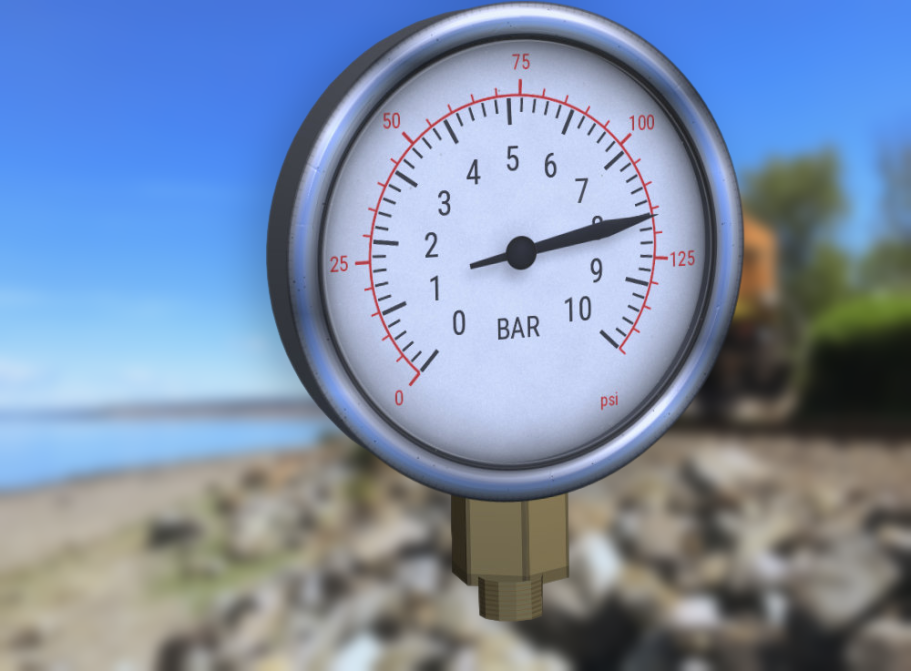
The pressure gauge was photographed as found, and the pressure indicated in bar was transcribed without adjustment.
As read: 8 bar
